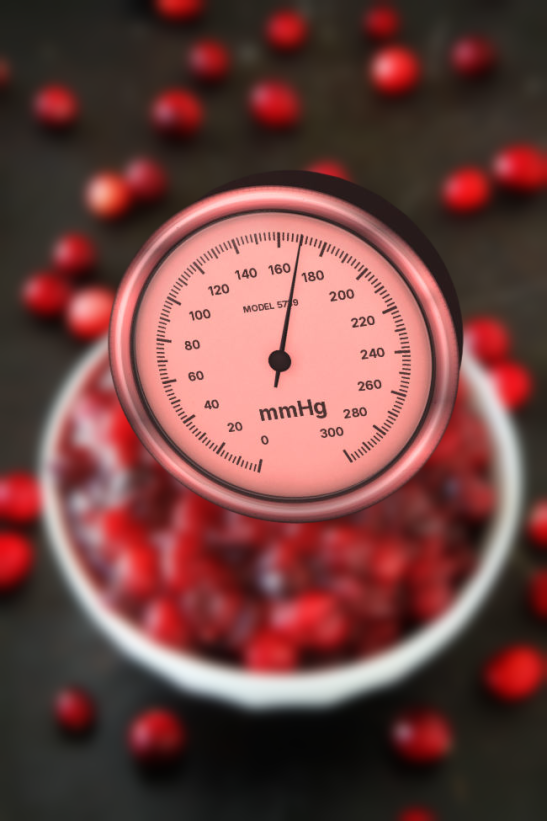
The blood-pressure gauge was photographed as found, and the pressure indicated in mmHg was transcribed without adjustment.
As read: 170 mmHg
